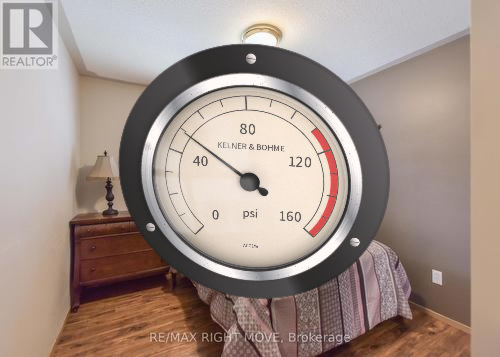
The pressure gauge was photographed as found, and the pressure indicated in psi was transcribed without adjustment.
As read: 50 psi
